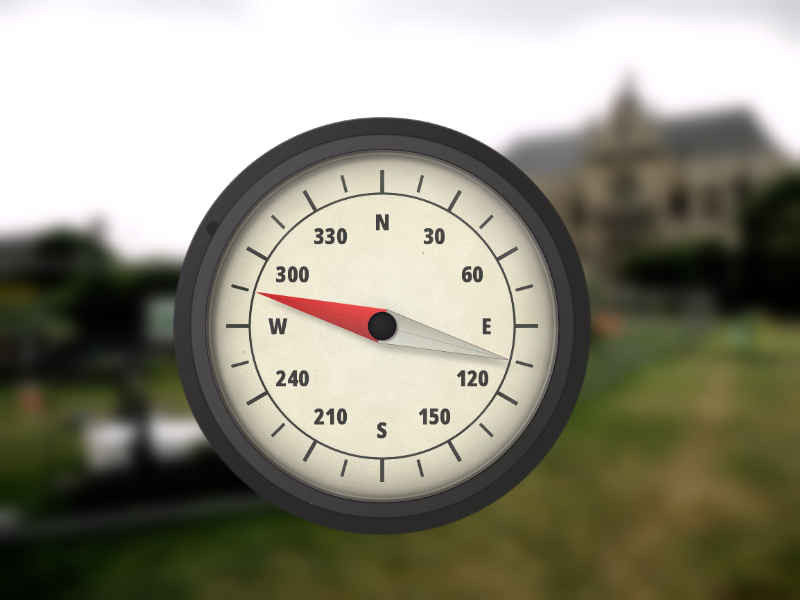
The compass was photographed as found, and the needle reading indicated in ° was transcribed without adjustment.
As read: 285 °
